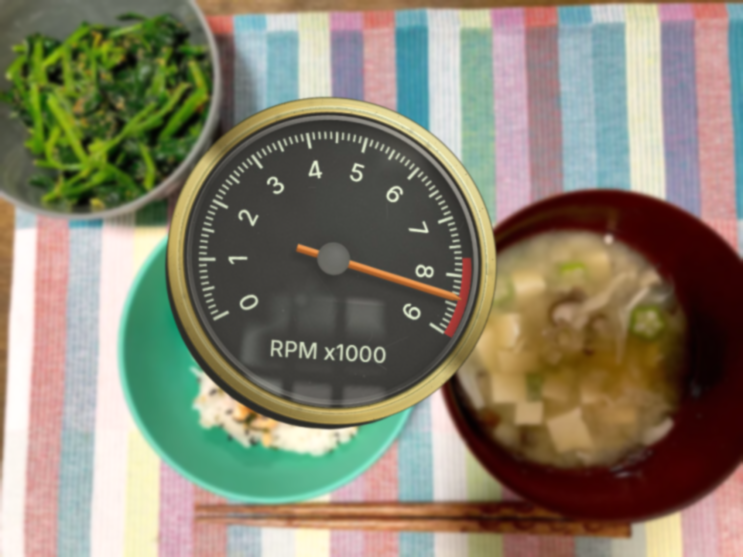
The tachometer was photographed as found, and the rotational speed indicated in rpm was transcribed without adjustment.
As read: 8400 rpm
